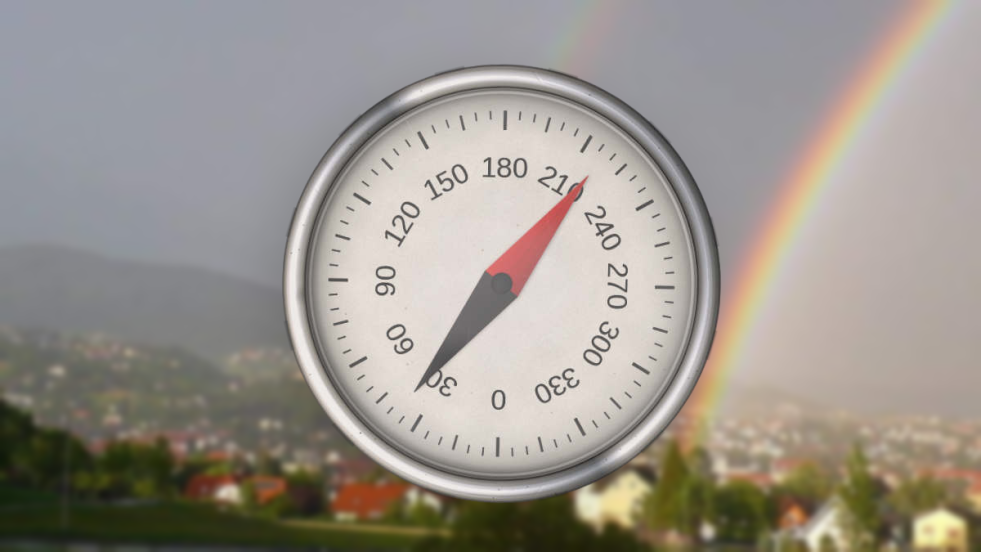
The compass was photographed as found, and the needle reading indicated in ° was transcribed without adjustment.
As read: 217.5 °
